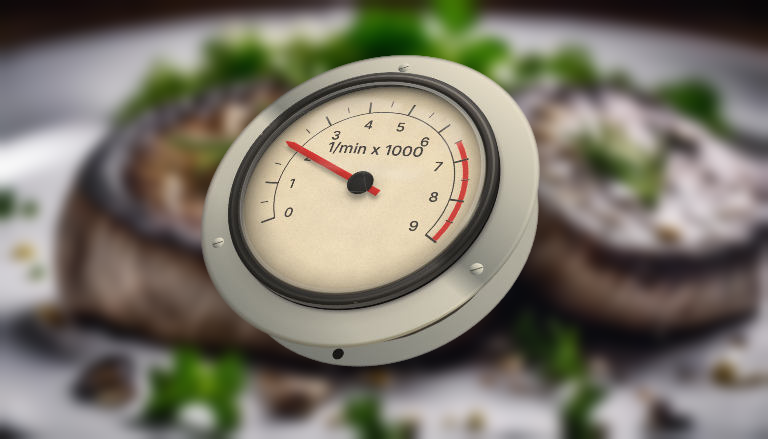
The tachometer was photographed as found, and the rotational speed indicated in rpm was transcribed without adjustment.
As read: 2000 rpm
